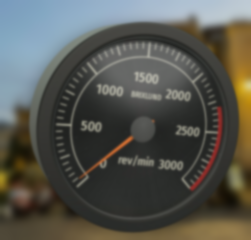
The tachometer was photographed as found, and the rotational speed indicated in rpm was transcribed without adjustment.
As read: 50 rpm
